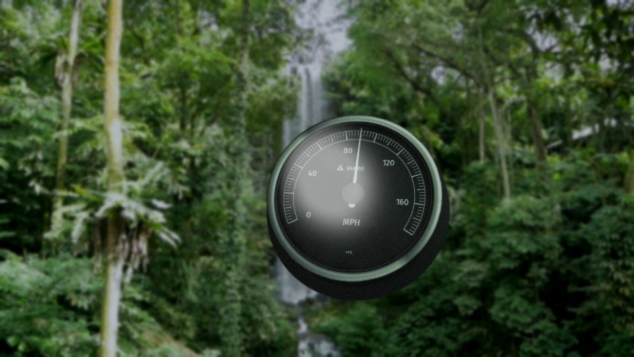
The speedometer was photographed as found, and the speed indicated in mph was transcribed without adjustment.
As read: 90 mph
